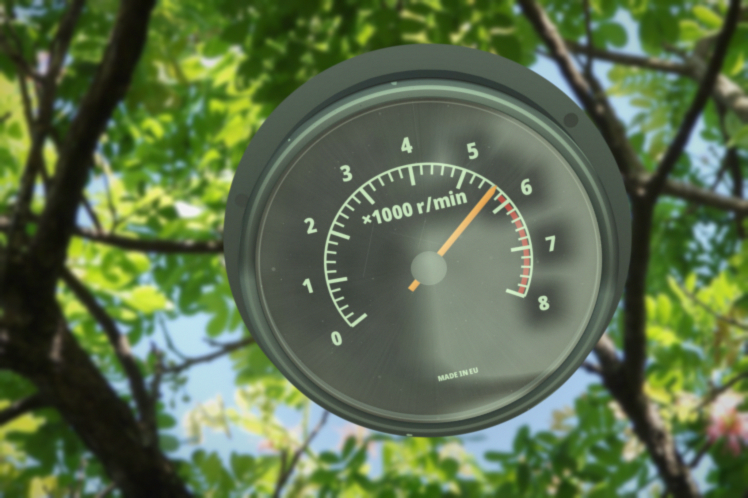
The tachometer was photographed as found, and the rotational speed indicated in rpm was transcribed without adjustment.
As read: 5600 rpm
